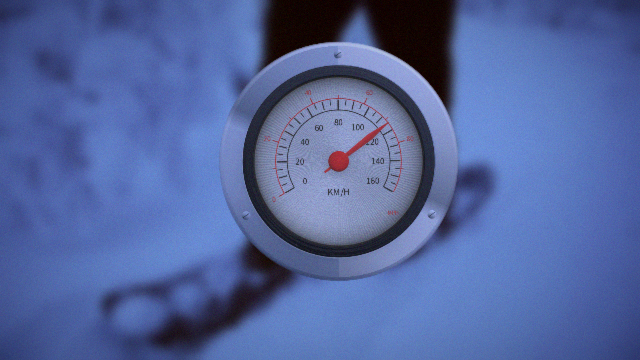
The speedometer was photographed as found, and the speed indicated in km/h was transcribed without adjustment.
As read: 115 km/h
